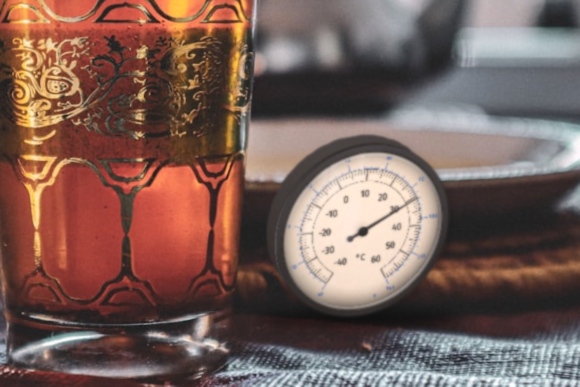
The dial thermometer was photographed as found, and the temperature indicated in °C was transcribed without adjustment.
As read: 30 °C
